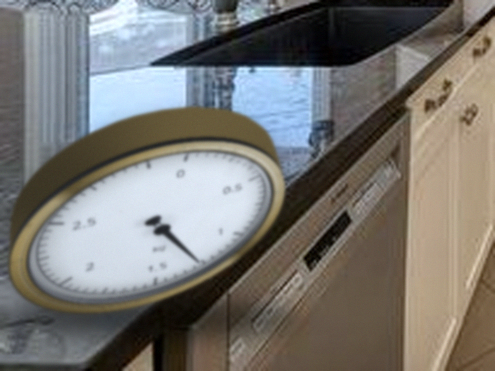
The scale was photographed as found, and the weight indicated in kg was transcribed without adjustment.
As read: 1.25 kg
